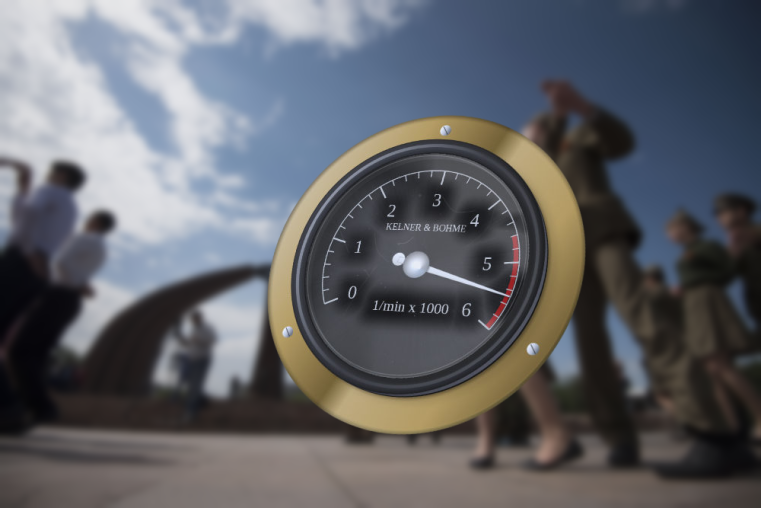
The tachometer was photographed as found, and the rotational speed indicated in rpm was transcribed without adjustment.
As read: 5500 rpm
